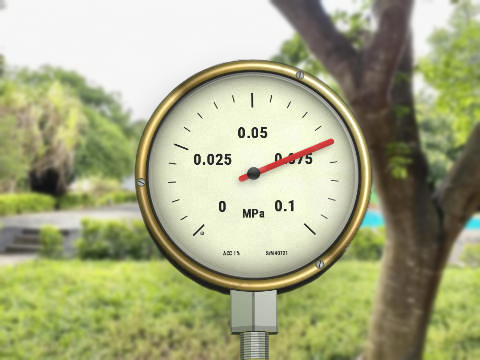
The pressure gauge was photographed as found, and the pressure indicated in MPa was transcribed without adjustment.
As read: 0.075 MPa
